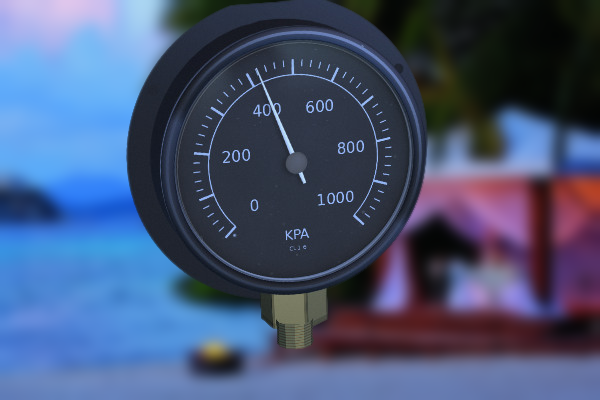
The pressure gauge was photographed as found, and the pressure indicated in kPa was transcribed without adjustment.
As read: 420 kPa
